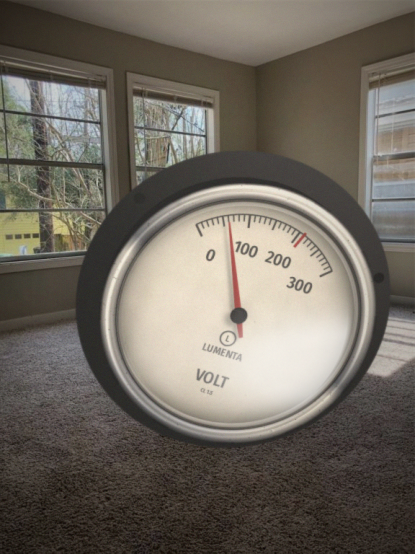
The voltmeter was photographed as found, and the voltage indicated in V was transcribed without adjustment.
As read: 60 V
